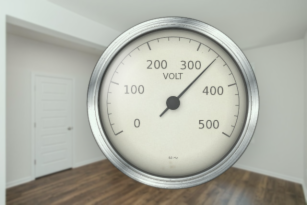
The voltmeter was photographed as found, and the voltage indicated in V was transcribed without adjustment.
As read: 340 V
